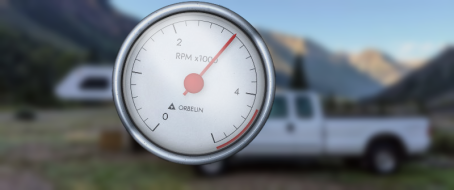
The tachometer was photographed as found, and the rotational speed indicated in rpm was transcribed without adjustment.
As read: 3000 rpm
